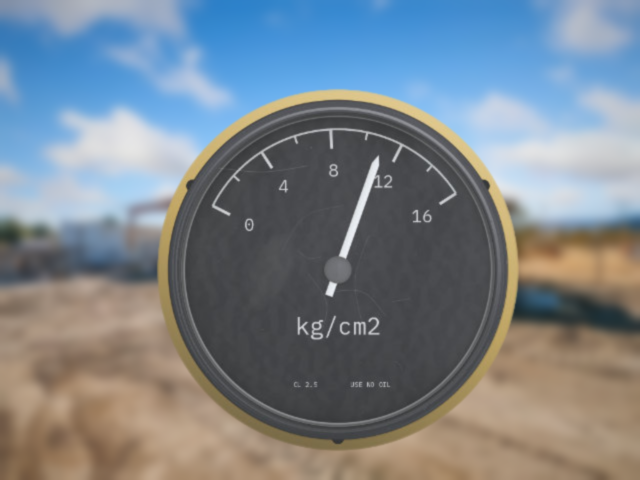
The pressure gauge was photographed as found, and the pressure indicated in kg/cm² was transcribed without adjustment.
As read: 11 kg/cm²
